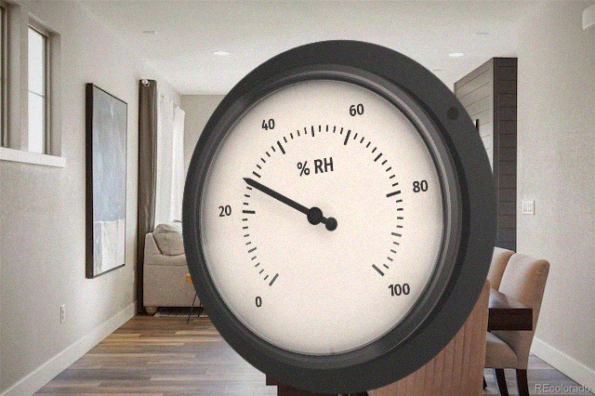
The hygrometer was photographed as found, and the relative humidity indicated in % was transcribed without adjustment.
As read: 28 %
